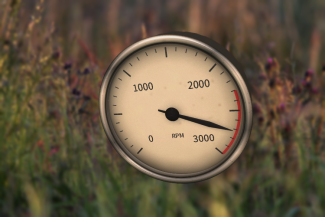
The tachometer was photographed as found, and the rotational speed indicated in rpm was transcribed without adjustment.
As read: 2700 rpm
